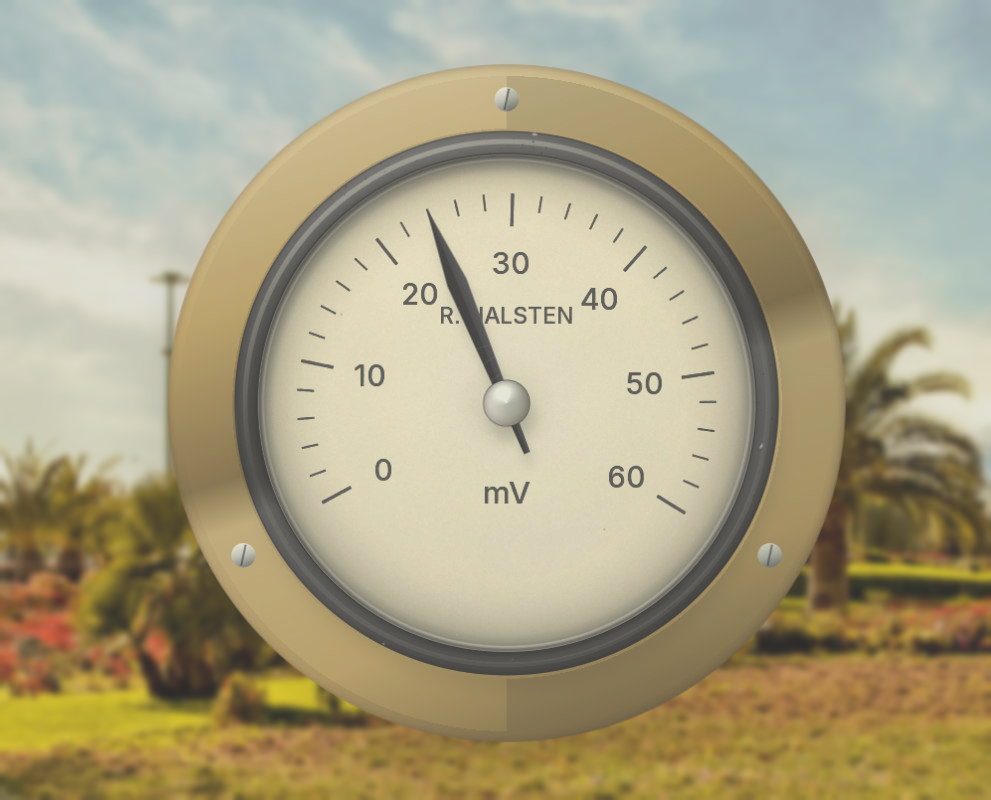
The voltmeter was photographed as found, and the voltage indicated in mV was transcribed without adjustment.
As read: 24 mV
